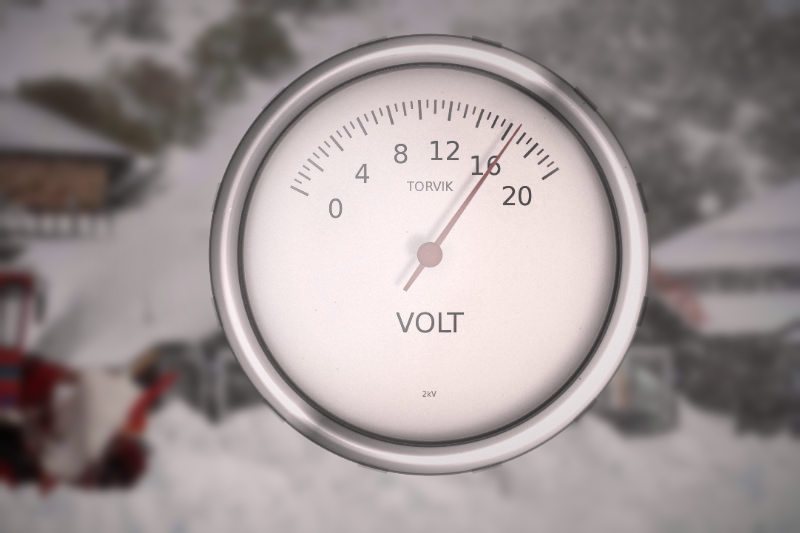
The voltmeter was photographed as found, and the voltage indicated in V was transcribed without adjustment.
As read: 16.5 V
